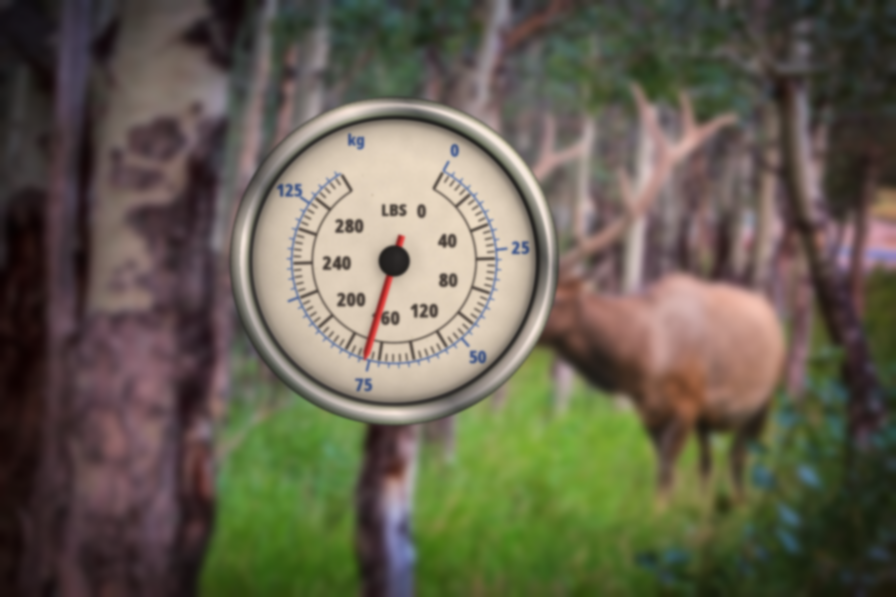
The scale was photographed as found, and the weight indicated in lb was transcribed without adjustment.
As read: 168 lb
